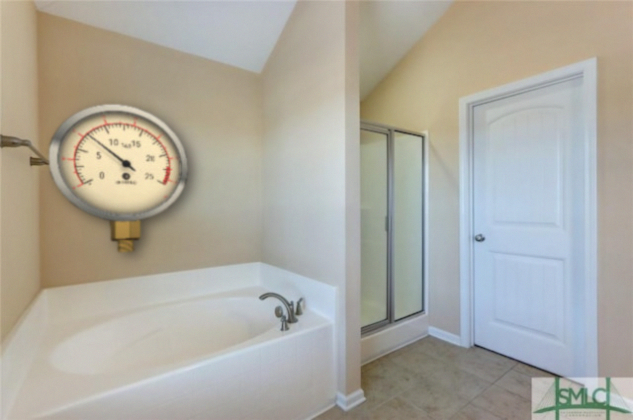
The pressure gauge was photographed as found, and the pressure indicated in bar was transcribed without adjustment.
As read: 7.5 bar
